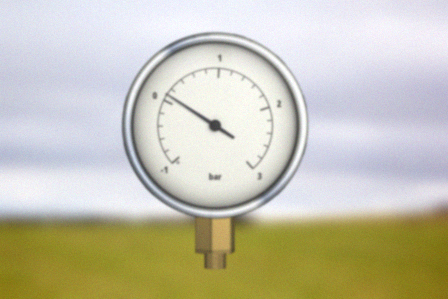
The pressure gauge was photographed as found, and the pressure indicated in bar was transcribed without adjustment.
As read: 0.1 bar
